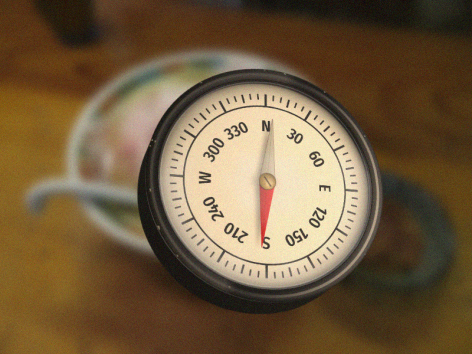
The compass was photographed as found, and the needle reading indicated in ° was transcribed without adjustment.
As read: 185 °
